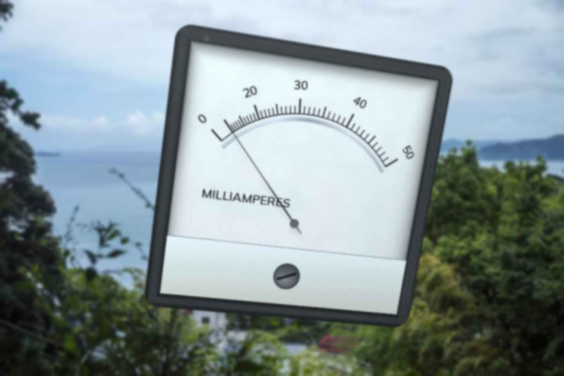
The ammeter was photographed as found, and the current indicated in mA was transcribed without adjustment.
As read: 10 mA
